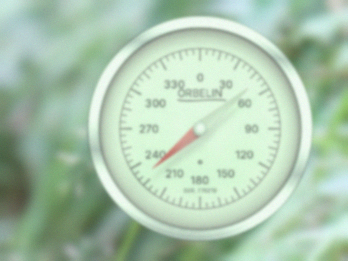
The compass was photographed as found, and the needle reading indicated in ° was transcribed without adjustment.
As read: 230 °
